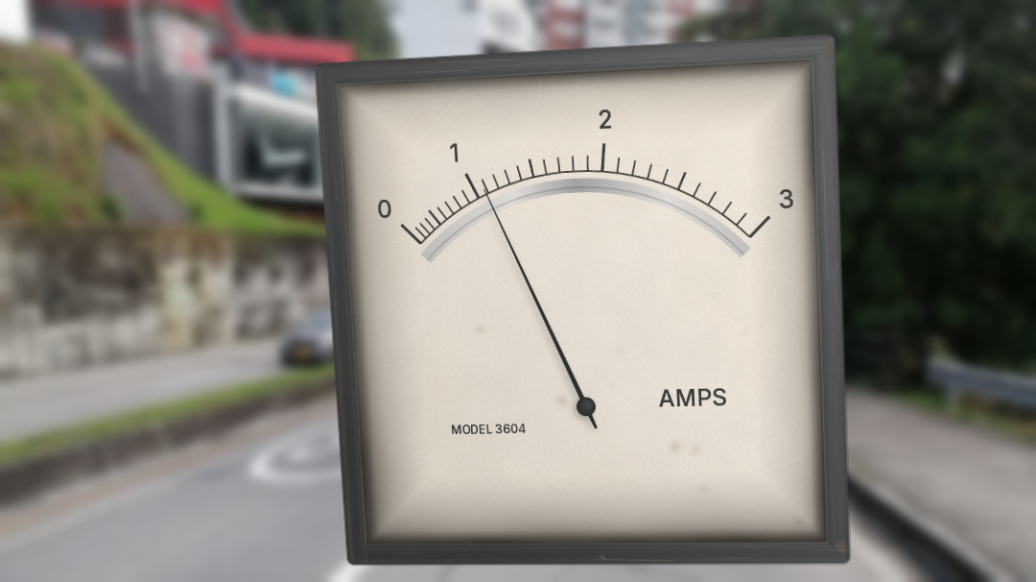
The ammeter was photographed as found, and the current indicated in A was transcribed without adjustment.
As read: 1.1 A
